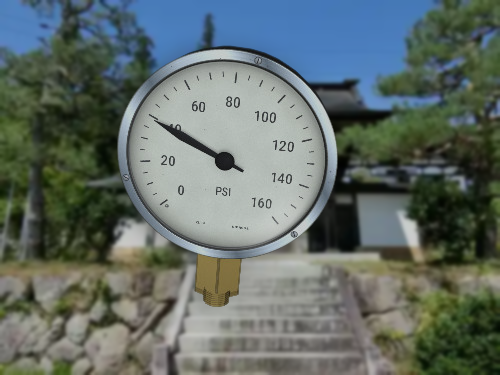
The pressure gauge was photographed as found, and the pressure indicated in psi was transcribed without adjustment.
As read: 40 psi
